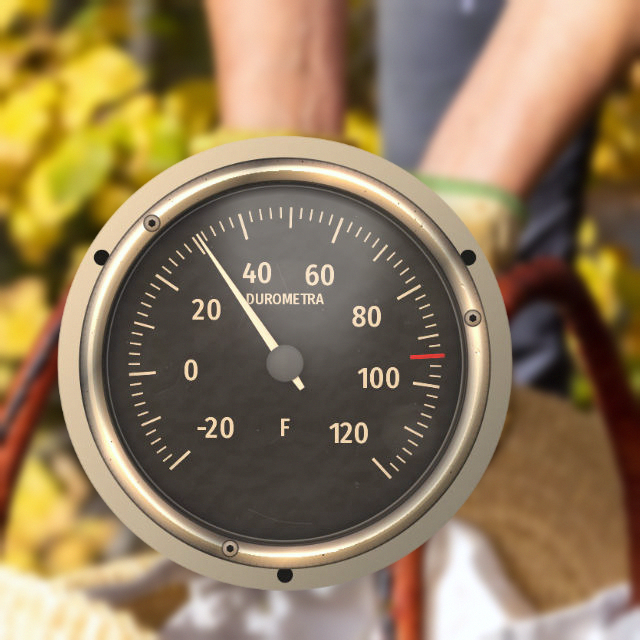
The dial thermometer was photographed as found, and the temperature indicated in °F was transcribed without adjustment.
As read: 31 °F
